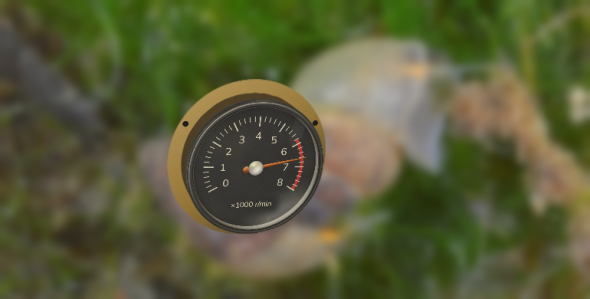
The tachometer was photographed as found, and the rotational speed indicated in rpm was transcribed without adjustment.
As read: 6600 rpm
